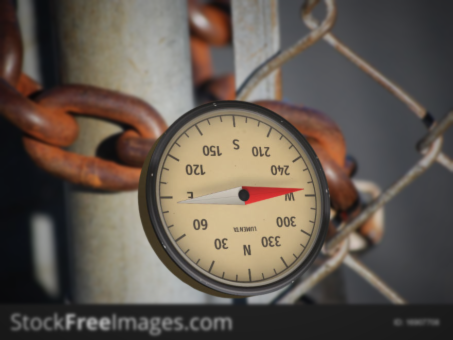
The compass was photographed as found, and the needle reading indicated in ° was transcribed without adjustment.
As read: 265 °
